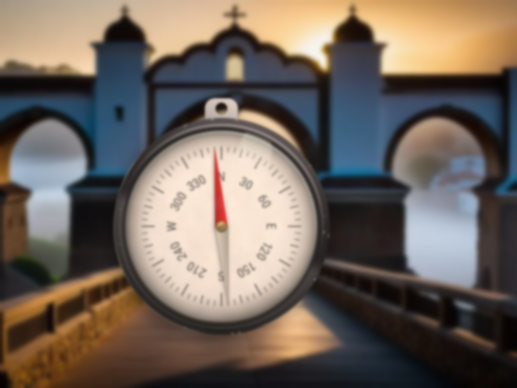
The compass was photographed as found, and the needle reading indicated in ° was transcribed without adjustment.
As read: 355 °
